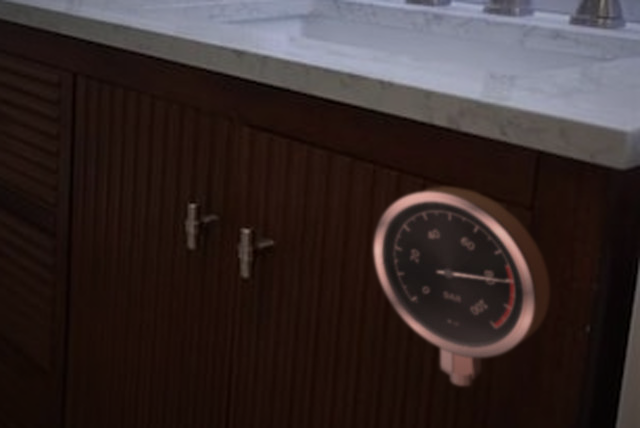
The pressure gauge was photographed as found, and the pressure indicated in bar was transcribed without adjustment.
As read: 80 bar
